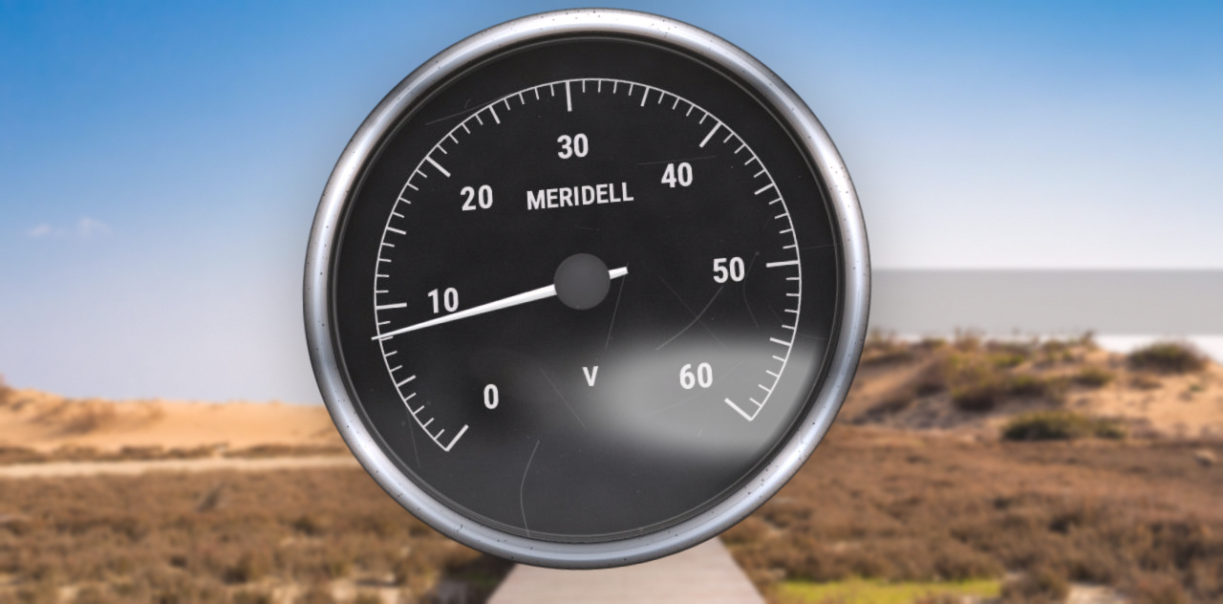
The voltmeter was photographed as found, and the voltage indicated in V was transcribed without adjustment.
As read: 8 V
